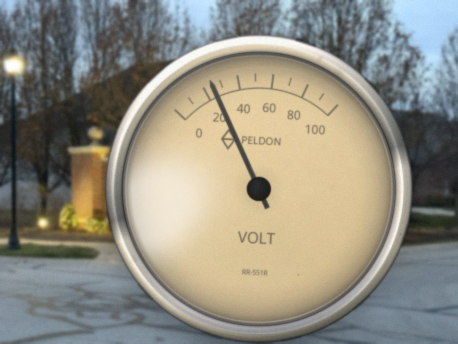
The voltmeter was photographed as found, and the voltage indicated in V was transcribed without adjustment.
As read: 25 V
